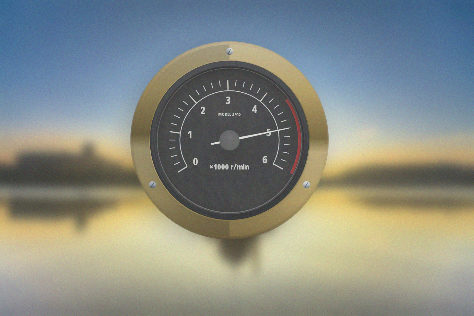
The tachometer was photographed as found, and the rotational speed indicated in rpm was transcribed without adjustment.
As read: 5000 rpm
